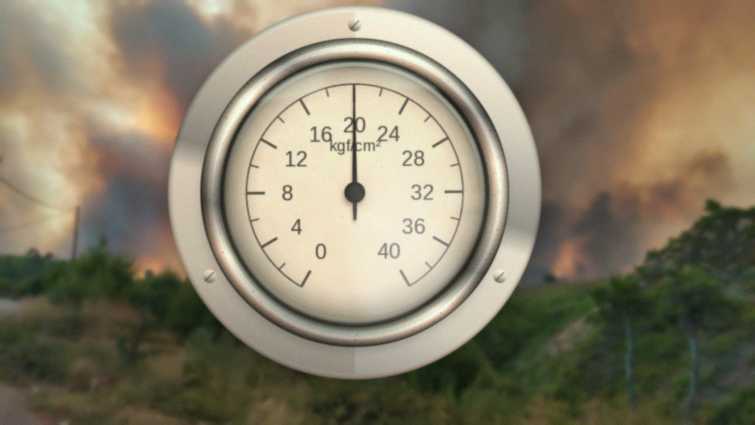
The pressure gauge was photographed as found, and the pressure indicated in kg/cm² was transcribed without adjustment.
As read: 20 kg/cm²
